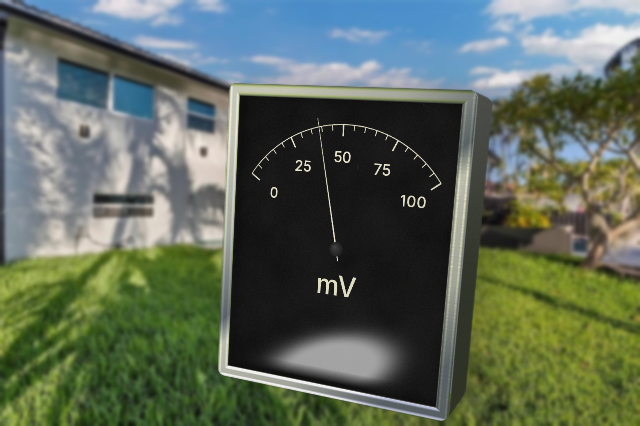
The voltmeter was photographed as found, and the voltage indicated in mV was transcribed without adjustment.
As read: 40 mV
